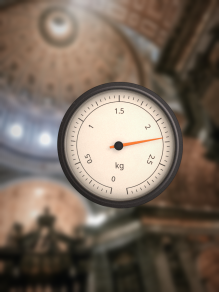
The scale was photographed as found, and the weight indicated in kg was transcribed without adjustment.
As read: 2.2 kg
